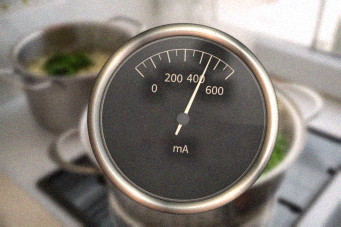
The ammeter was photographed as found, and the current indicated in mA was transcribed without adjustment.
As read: 450 mA
